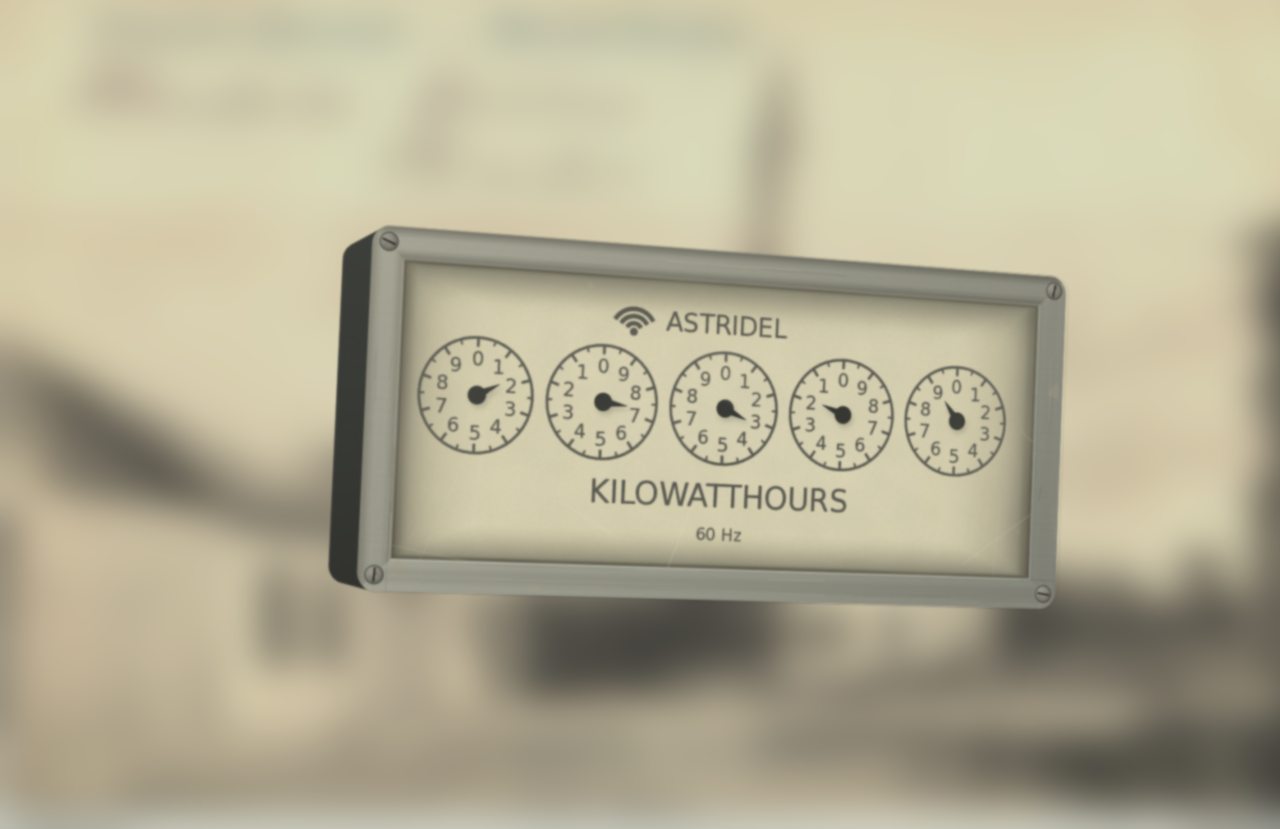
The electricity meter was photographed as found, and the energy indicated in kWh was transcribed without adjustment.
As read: 17319 kWh
